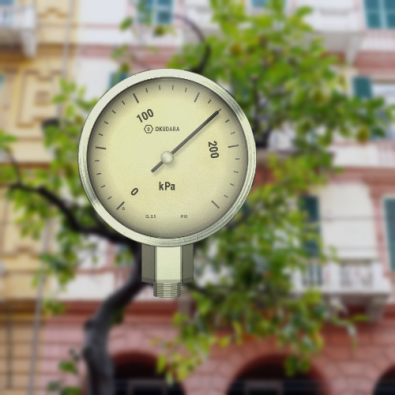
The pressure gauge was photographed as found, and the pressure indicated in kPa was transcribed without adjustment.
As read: 170 kPa
